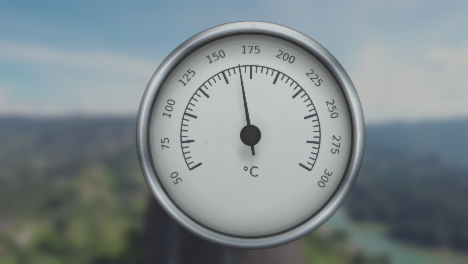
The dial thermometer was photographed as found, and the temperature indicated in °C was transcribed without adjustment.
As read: 165 °C
